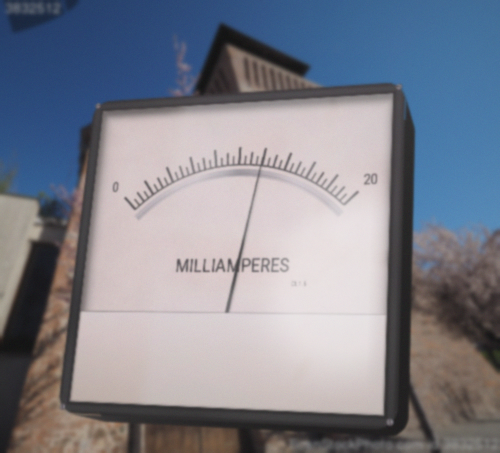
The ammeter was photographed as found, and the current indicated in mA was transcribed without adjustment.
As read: 12 mA
